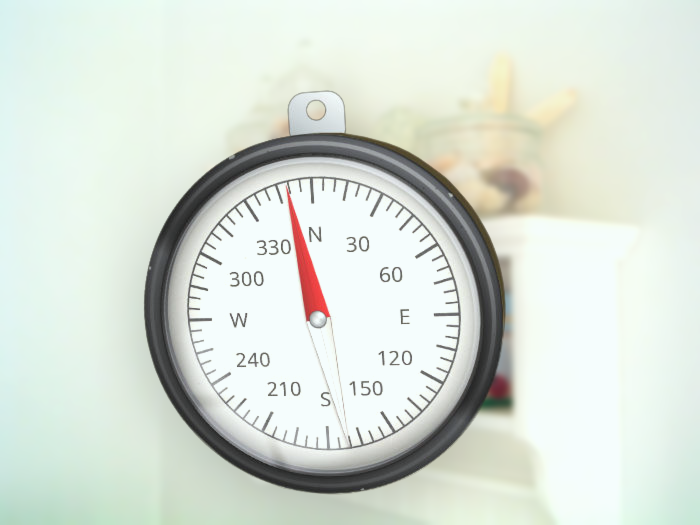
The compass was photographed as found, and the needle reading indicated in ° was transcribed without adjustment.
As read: 350 °
